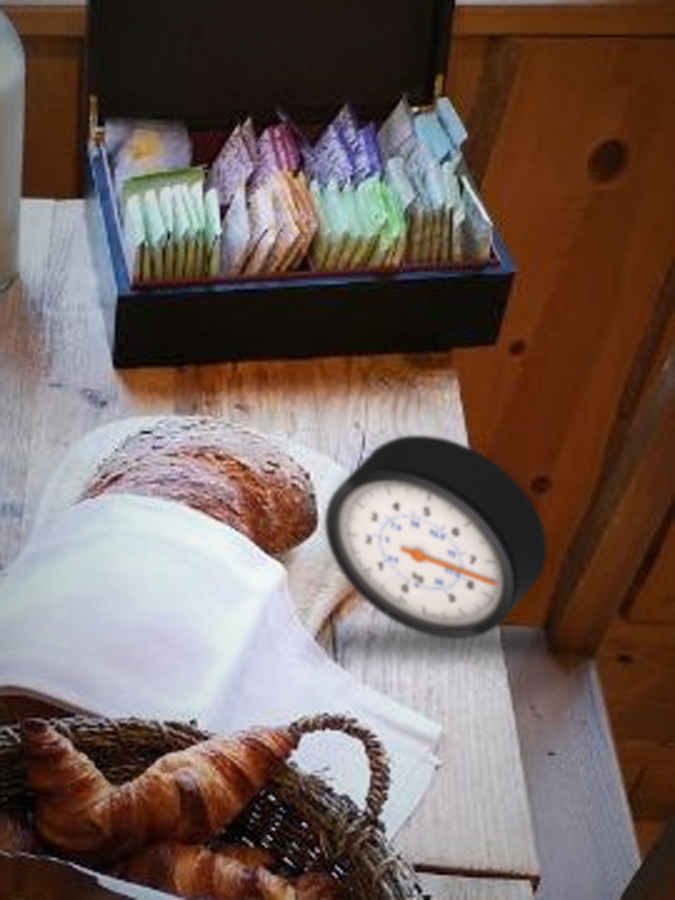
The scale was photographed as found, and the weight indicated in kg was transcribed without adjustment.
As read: 7.5 kg
